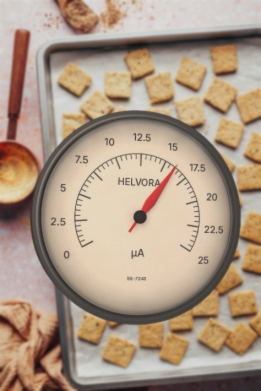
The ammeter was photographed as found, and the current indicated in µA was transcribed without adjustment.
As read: 16 µA
